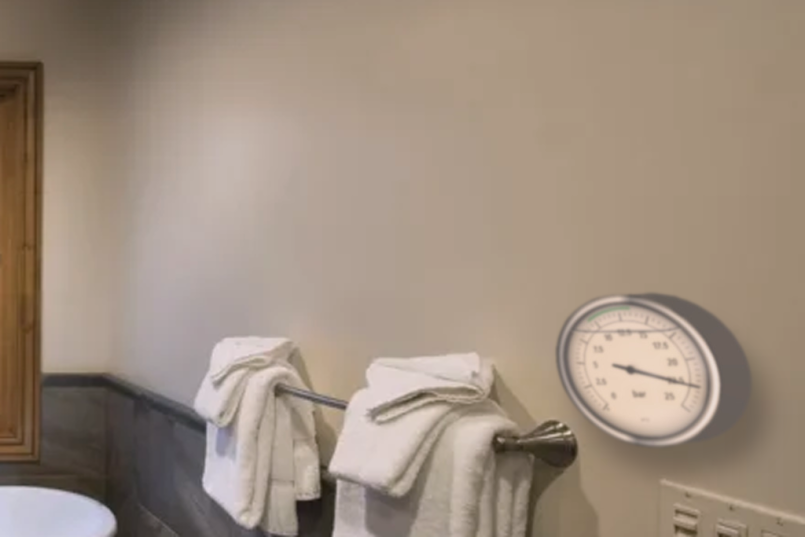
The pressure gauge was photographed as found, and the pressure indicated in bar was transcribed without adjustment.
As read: 22.5 bar
